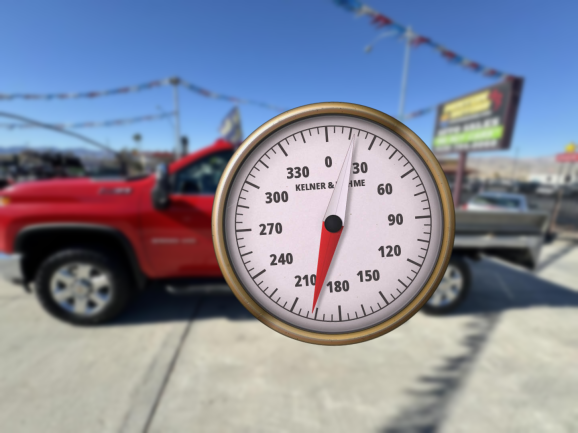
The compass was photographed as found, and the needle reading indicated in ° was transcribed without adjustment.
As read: 197.5 °
